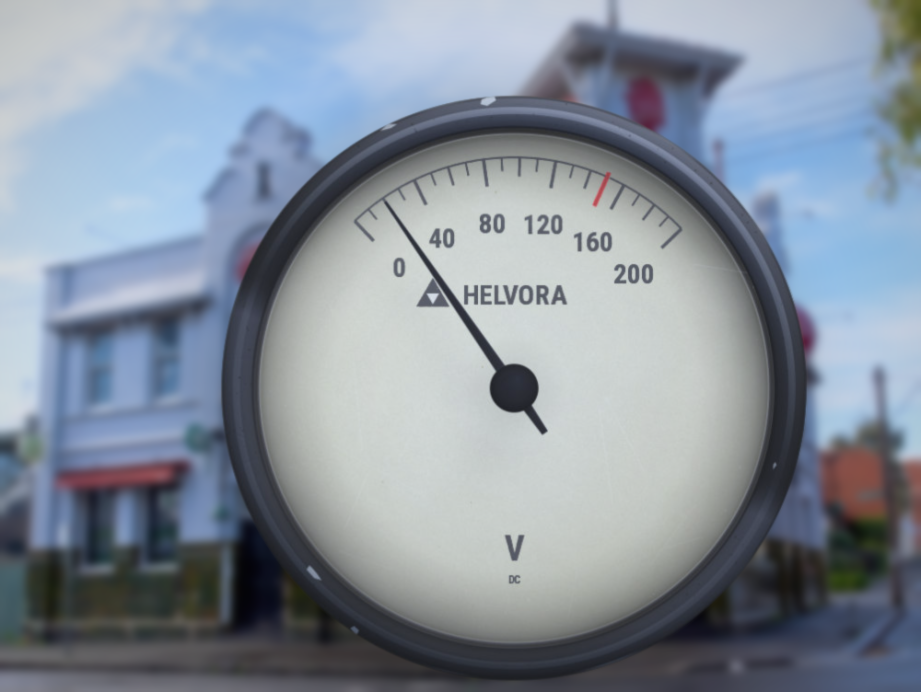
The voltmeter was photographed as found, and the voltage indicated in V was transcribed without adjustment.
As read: 20 V
